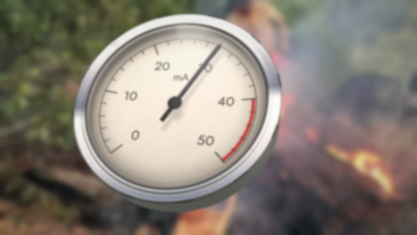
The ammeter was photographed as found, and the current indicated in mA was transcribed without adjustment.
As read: 30 mA
